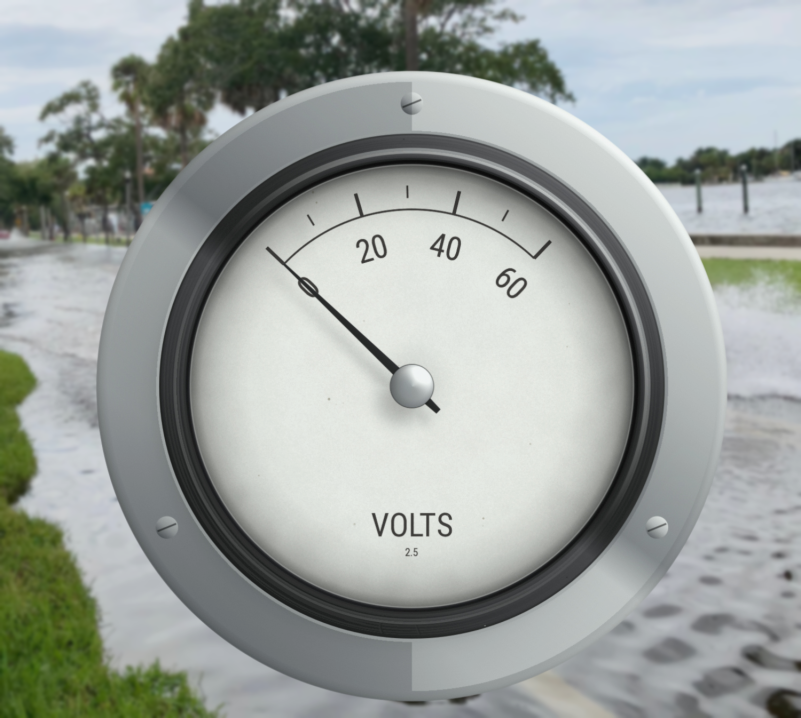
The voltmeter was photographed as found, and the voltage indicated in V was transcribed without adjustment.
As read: 0 V
